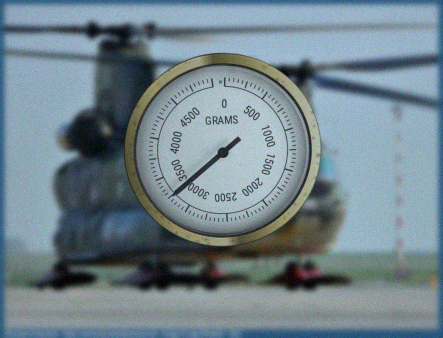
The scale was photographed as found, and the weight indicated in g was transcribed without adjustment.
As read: 3250 g
